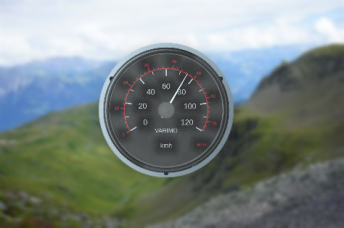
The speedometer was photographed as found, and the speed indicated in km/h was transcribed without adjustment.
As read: 75 km/h
